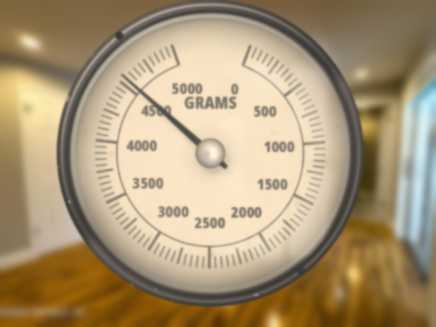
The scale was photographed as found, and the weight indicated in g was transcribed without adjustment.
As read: 4550 g
